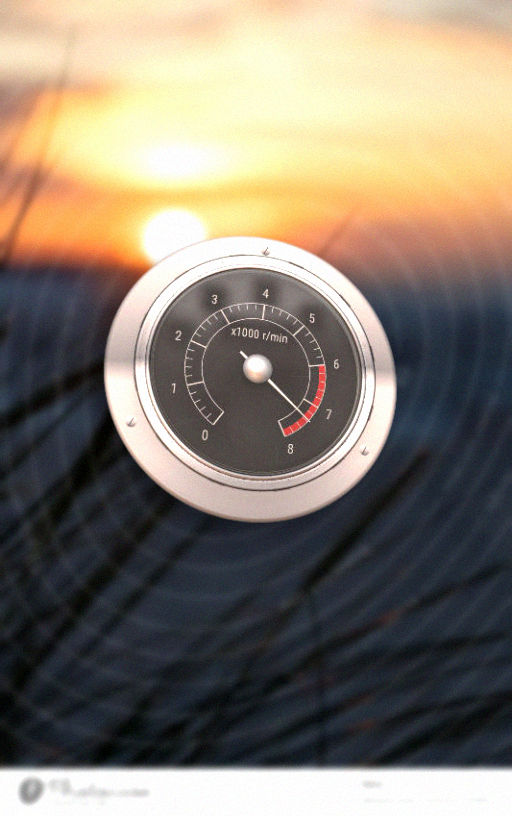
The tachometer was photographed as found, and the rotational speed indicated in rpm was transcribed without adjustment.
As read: 7400 rpm
